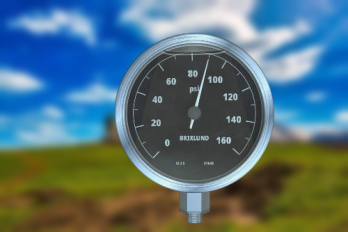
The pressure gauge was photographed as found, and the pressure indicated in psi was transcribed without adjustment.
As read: 90 psi
